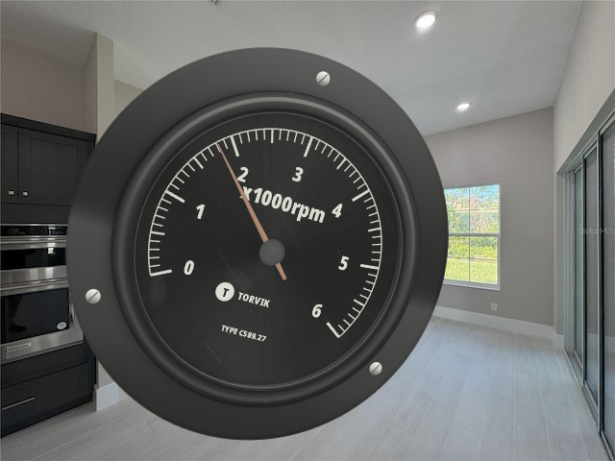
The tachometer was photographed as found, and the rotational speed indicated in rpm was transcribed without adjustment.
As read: 1800 rpm
